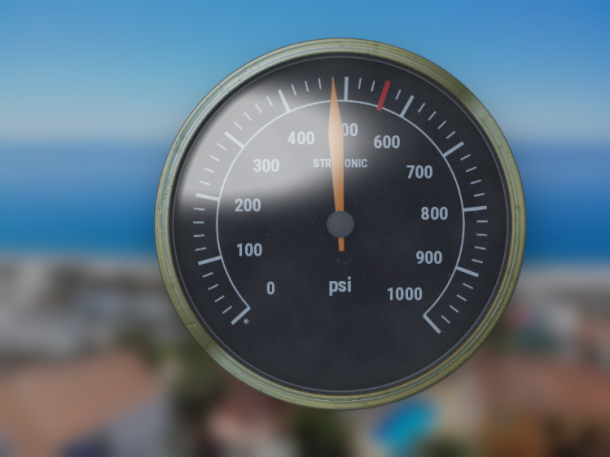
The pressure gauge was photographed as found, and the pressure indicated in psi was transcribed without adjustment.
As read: 480 psi
